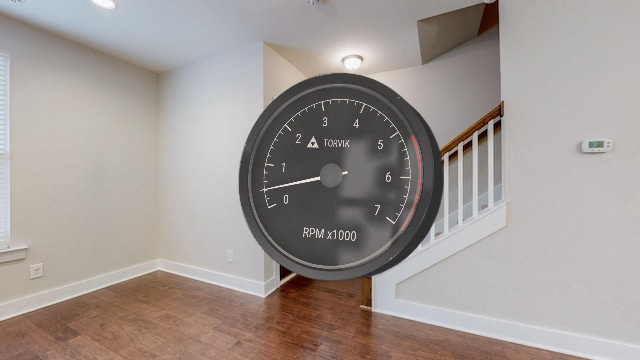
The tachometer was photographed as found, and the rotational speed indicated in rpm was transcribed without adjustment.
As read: 400 rpm
